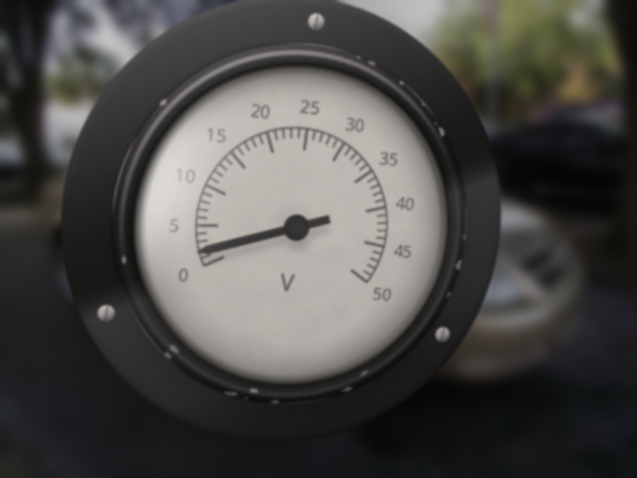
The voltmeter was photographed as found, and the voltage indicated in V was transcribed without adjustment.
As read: 2 V
